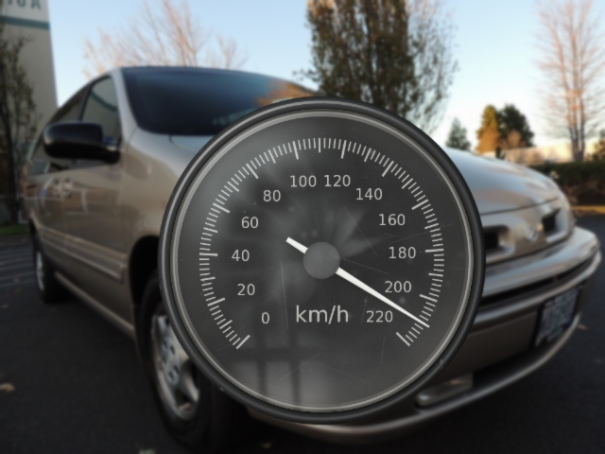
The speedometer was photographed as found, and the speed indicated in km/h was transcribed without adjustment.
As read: 210 km/h
